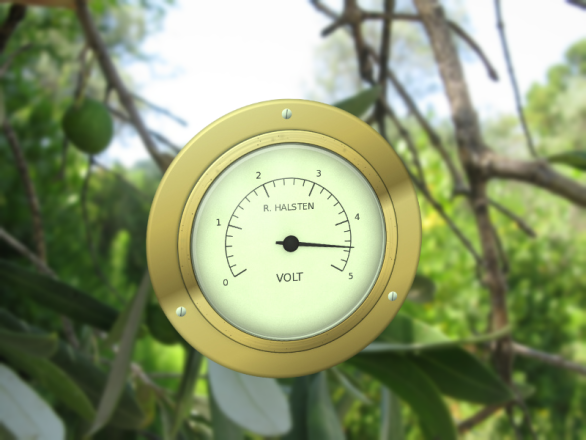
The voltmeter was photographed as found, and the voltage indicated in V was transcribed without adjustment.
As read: 4.5 V
